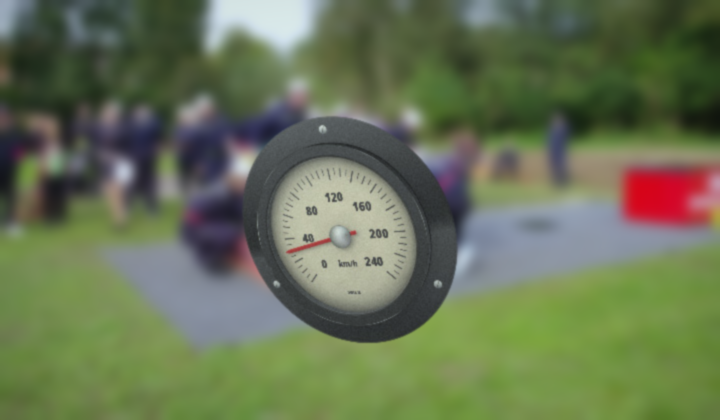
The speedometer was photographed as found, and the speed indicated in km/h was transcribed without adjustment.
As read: 30 km/h
